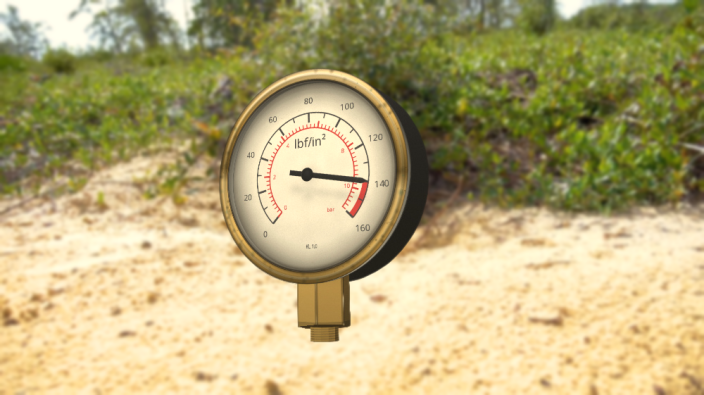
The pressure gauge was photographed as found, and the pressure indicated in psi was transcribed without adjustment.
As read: 140 psi
